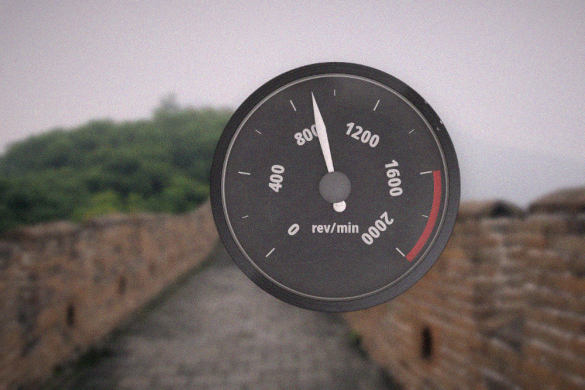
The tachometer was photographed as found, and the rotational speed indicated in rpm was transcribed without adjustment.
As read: 900 rpm
